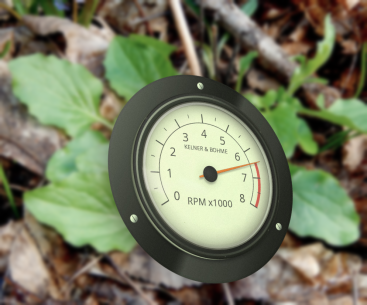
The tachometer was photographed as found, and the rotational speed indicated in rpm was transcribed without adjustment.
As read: 6500 rpm
